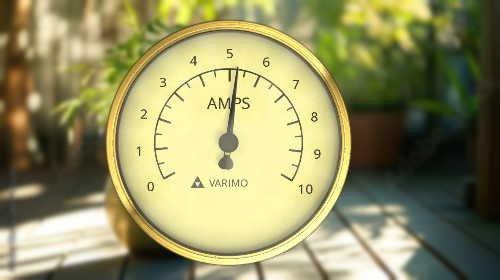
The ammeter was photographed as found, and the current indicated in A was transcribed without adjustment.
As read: 5.25 A
